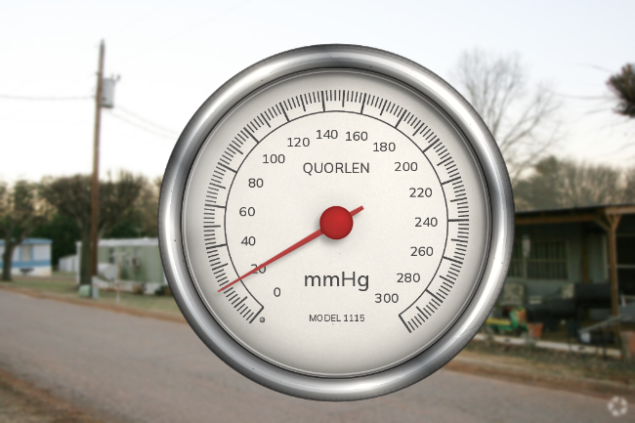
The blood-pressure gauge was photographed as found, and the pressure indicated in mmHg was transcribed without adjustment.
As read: 20 mmHg
